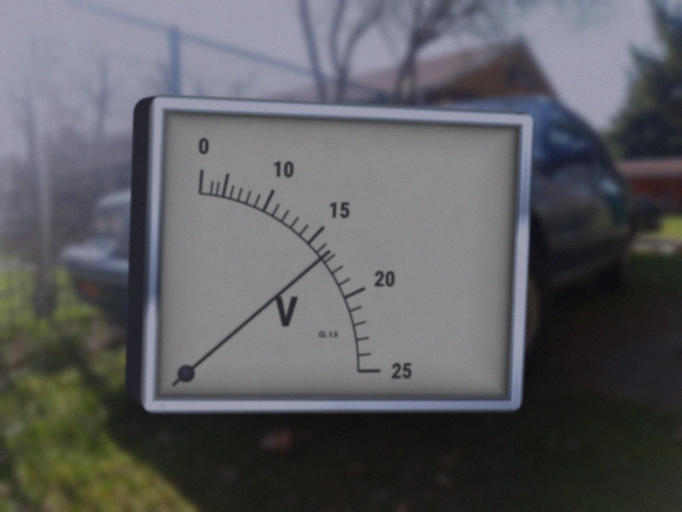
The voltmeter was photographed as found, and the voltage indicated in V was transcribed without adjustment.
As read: 16.5 V
